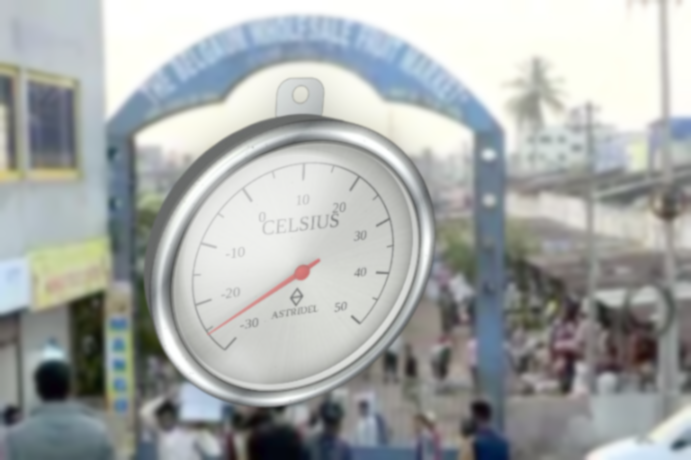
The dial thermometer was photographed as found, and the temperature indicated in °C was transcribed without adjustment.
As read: -25 °C
